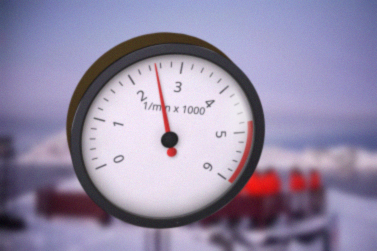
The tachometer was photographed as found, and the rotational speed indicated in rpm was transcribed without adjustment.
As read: 2500 rpm
